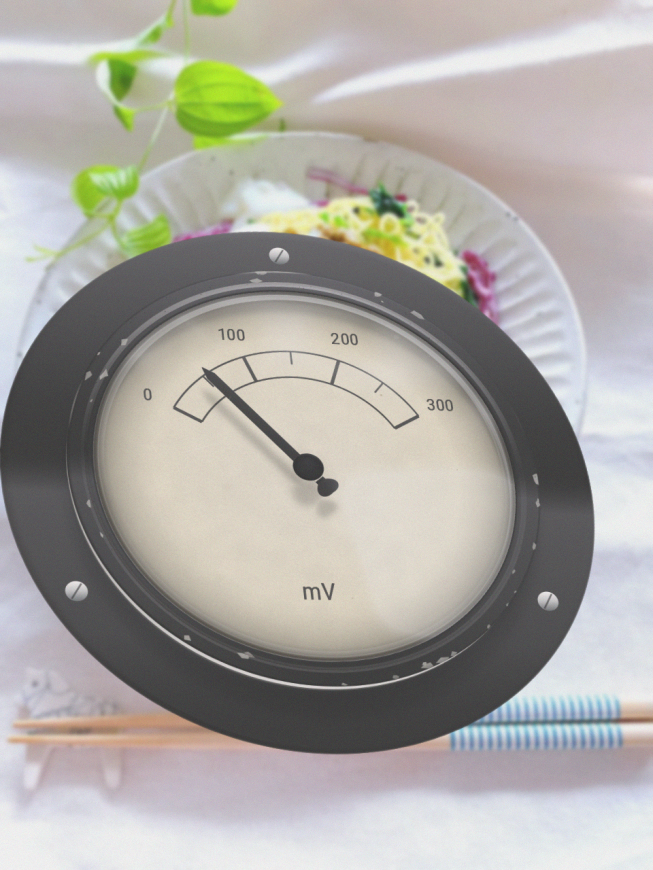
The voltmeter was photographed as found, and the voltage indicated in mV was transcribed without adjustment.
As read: 50 mV
